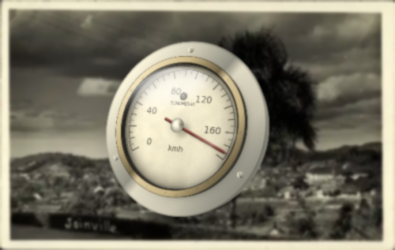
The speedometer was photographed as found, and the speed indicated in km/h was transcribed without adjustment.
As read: 175 km/h
